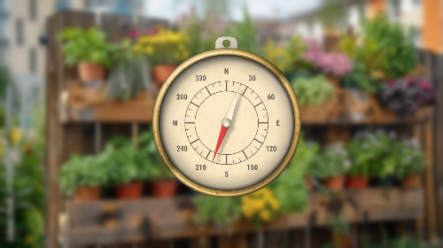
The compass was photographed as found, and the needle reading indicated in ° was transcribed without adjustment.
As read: 200 °
